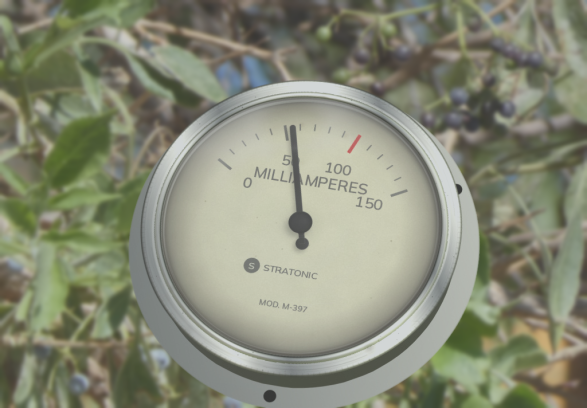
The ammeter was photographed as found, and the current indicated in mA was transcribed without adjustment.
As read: 55 mA
